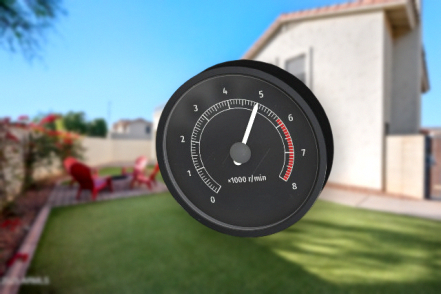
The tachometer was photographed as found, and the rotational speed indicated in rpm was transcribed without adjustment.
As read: 5000 rpm
